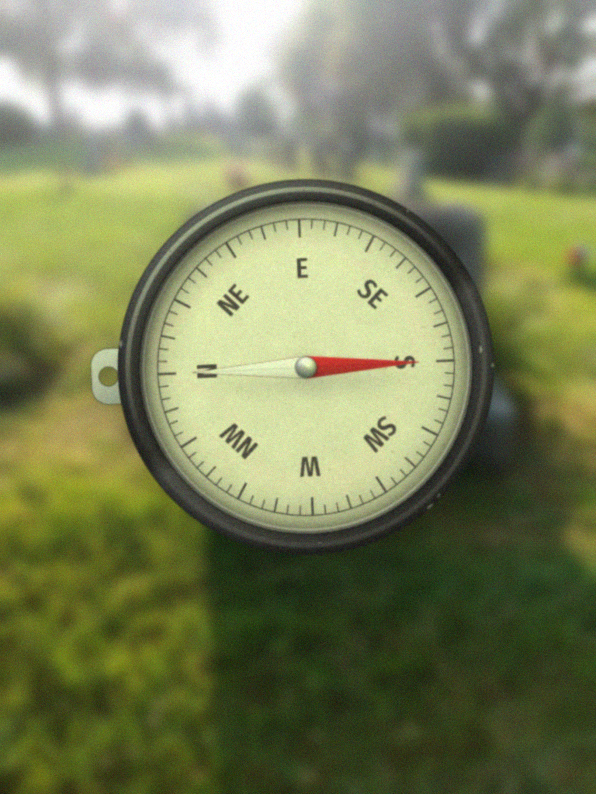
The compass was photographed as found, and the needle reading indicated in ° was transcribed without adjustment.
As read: 180 °
